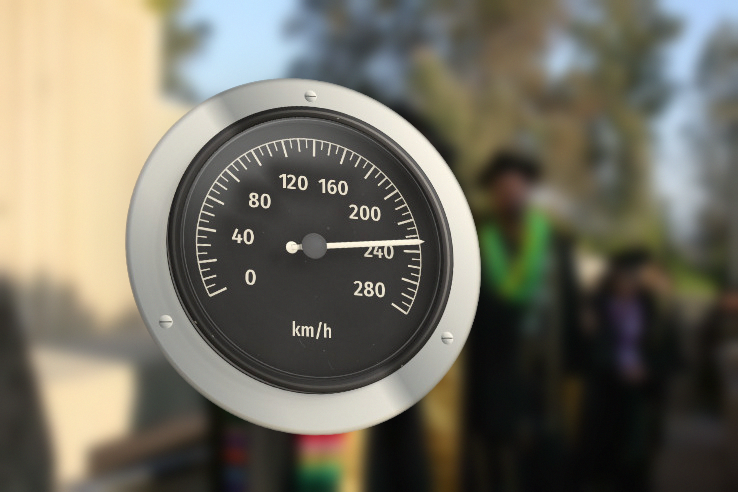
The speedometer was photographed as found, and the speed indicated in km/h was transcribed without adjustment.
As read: 235 km/h
